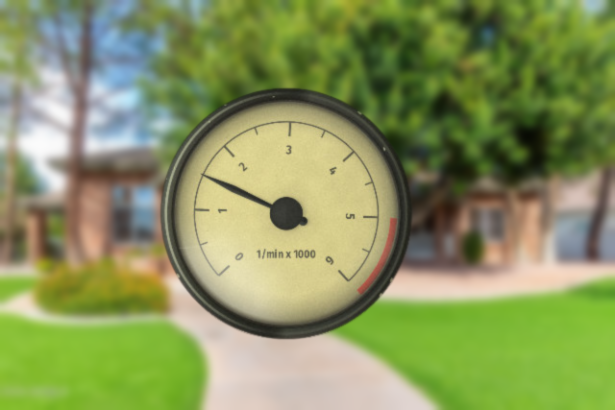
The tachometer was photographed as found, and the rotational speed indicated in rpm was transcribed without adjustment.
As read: 1500 rpm
